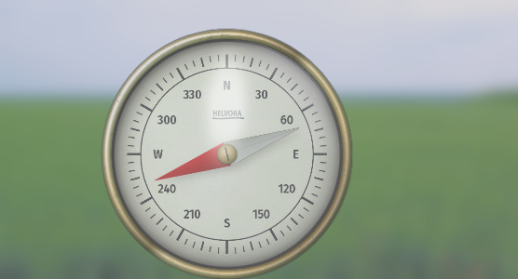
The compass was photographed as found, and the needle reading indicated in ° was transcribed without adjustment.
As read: 250 °
